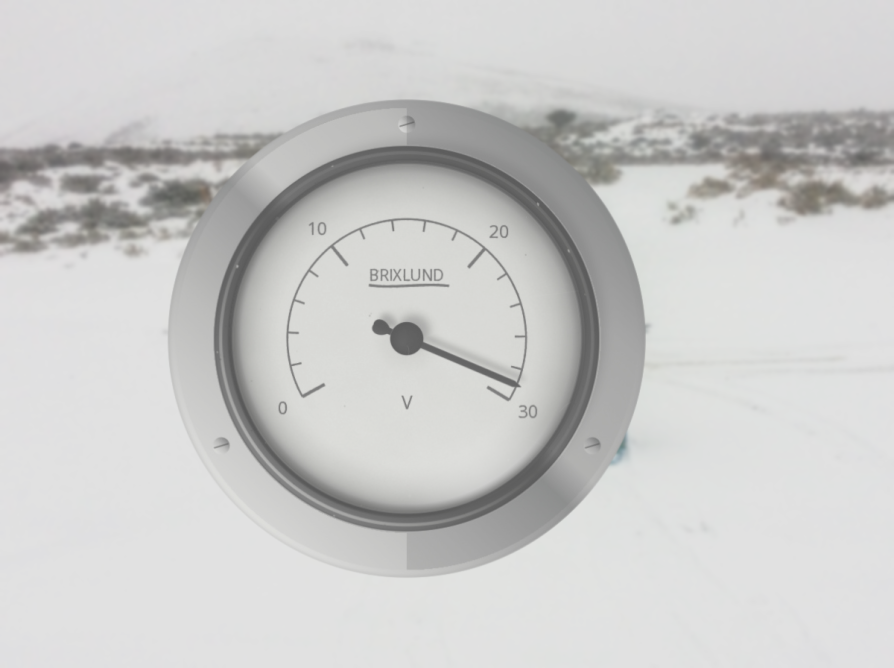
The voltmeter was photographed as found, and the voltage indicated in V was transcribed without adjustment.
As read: 29 V
